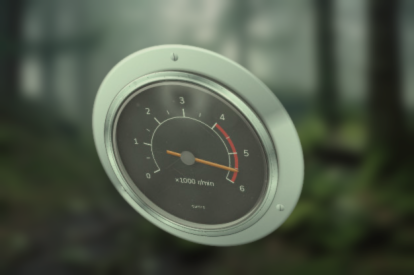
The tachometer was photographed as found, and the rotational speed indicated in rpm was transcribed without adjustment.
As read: 5500 rpm
